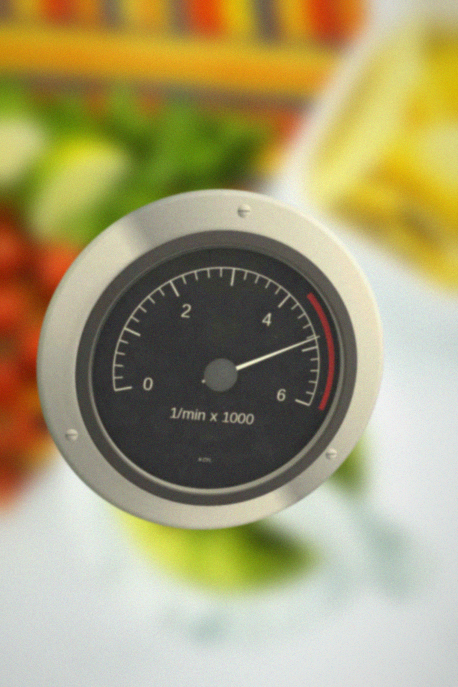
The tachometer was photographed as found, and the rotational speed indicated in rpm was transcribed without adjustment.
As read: 4800 rpm
